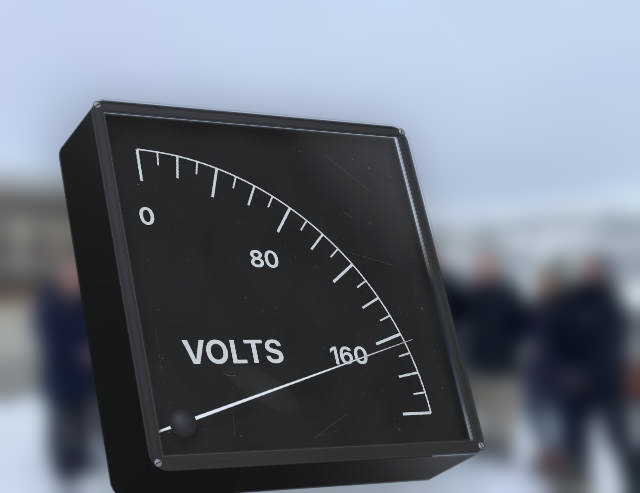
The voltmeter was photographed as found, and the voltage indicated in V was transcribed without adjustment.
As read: 165 V
